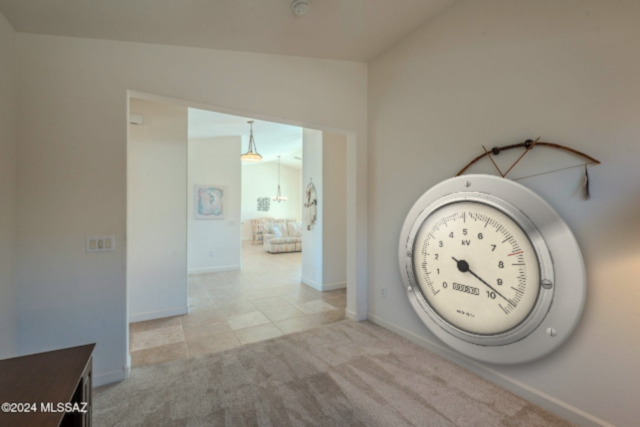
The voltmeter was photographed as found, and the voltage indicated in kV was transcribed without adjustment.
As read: 9.5 kV
